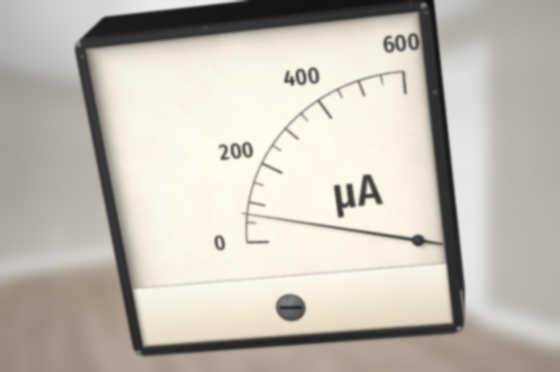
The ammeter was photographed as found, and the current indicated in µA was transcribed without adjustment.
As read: 75 µA
